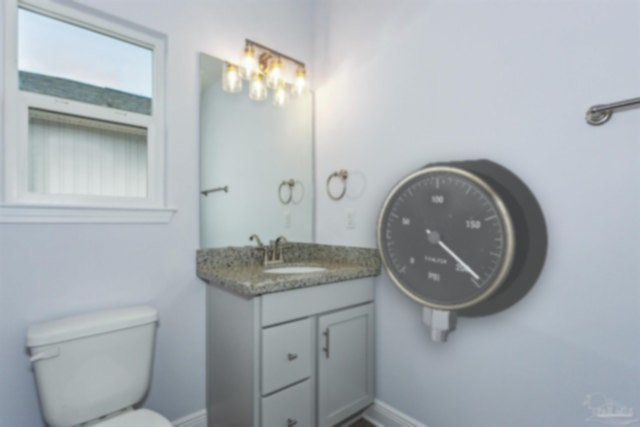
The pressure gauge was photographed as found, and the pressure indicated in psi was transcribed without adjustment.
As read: 195 psi
